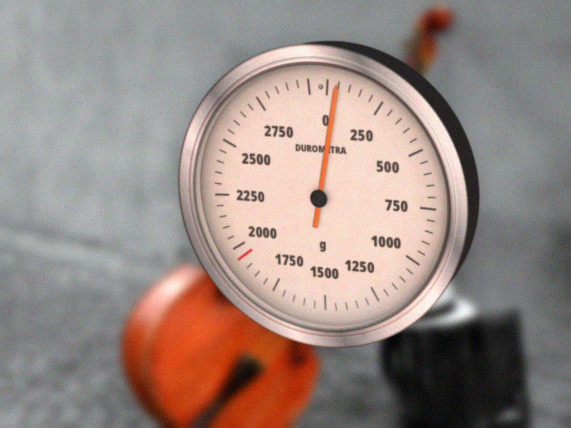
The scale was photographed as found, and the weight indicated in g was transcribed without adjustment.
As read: 50 g
